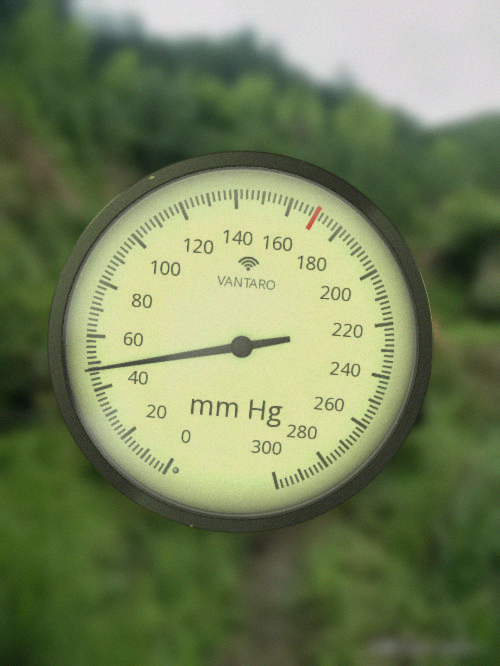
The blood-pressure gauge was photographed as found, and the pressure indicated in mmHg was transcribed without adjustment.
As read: 48 mmHg
